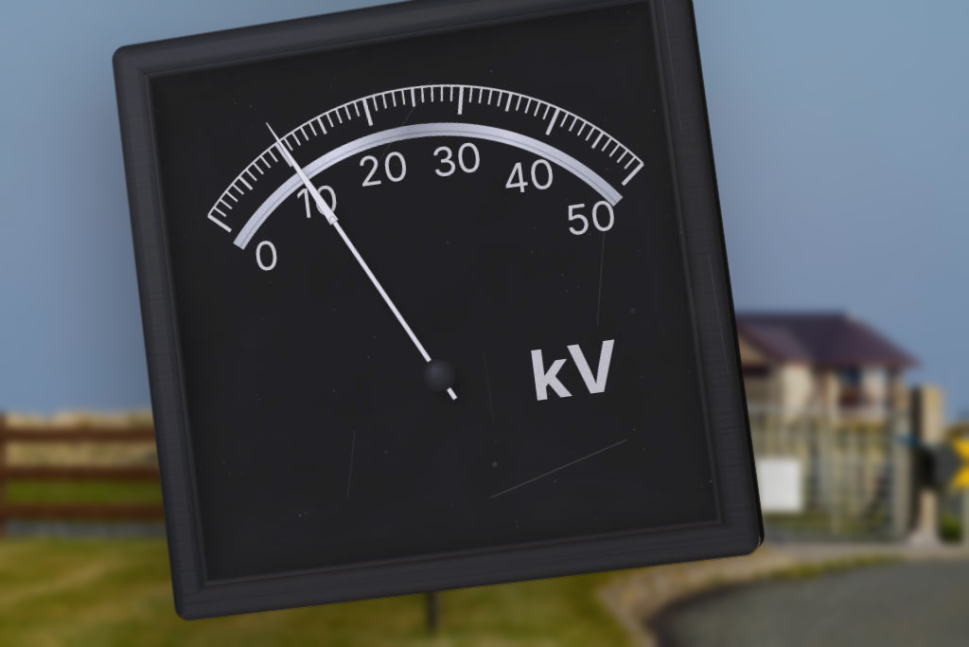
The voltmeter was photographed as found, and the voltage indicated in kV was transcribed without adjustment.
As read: 10.5 kV
